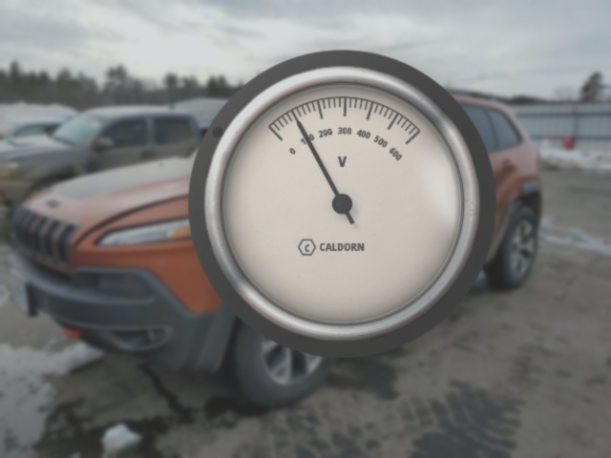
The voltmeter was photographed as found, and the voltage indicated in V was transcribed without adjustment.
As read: 100 V
